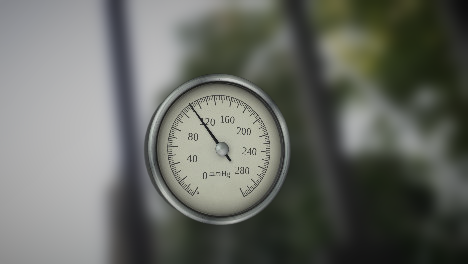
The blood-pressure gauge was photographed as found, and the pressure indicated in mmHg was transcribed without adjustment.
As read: 110 mmHg
